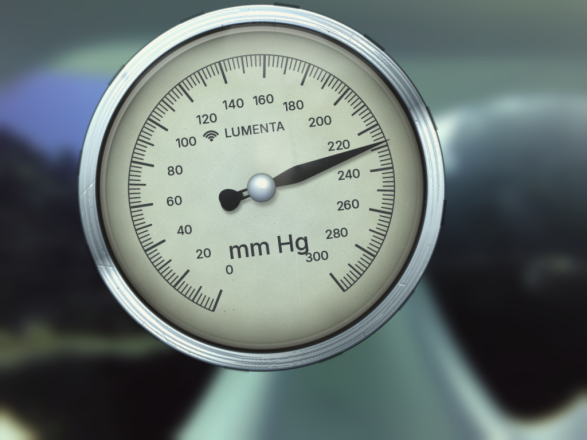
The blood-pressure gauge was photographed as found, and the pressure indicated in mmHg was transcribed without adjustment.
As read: 228 mmHg
